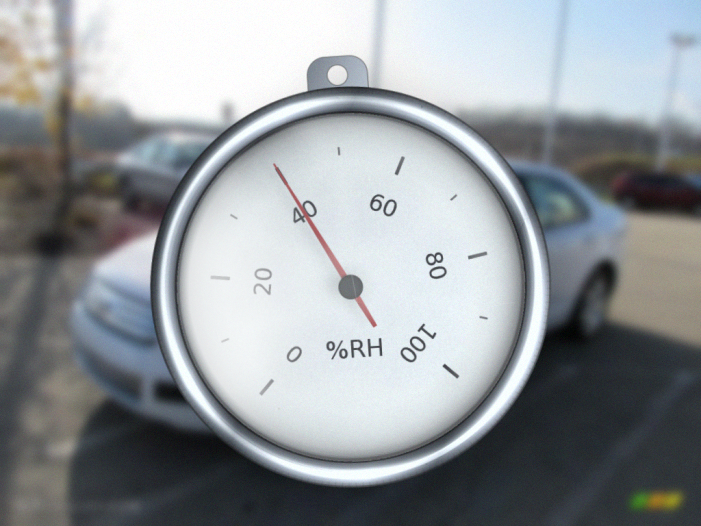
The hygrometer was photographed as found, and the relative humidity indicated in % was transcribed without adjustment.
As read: 40 %
